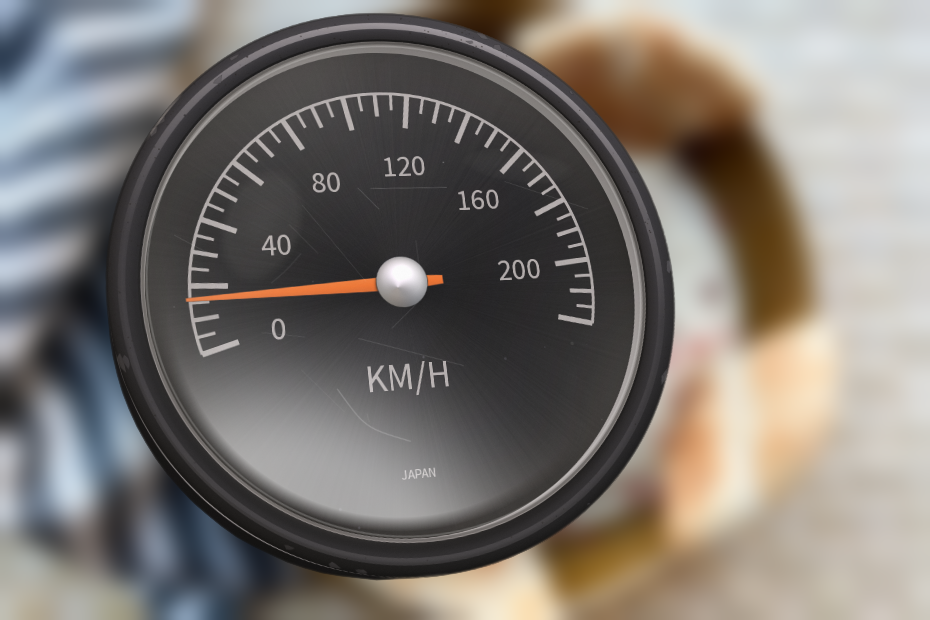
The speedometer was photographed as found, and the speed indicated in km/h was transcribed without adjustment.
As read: 15 km/h
